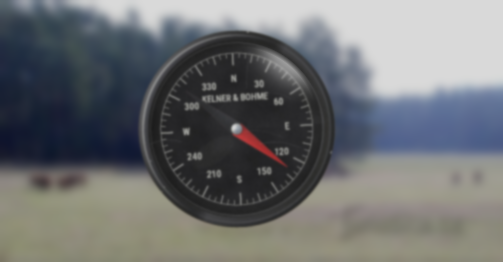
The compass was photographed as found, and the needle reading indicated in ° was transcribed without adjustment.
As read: 130 °
